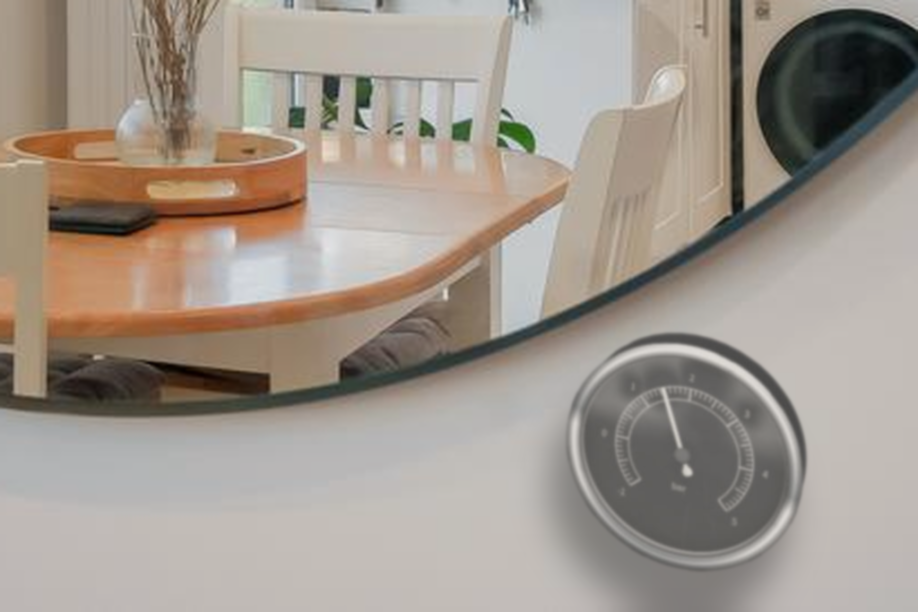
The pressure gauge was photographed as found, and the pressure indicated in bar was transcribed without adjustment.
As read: 1.5 bar
